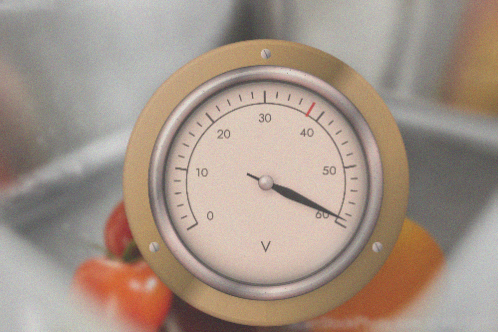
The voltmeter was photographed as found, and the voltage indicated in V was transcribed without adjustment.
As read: 59 V
